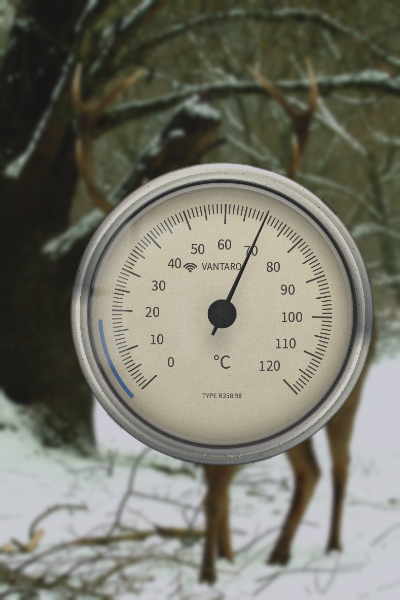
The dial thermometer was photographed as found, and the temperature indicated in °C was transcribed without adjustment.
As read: 70 °C
